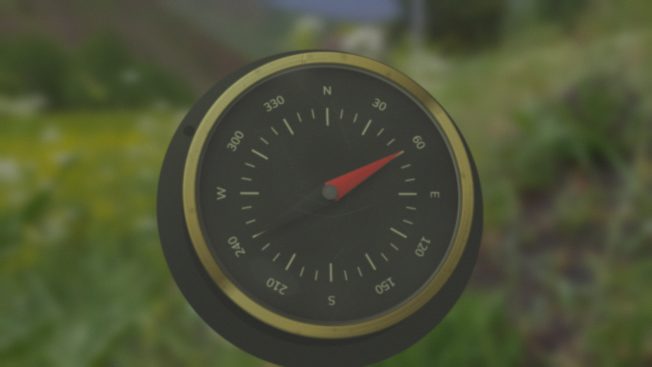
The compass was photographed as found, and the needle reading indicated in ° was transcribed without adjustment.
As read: 60 °
